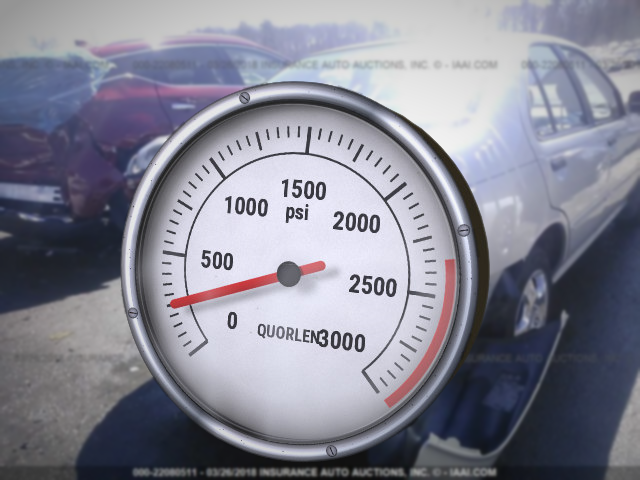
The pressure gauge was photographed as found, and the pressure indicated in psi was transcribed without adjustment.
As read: 250 psi
